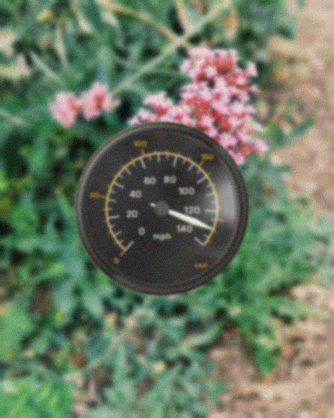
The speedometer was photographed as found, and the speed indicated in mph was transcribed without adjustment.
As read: 130 mph
